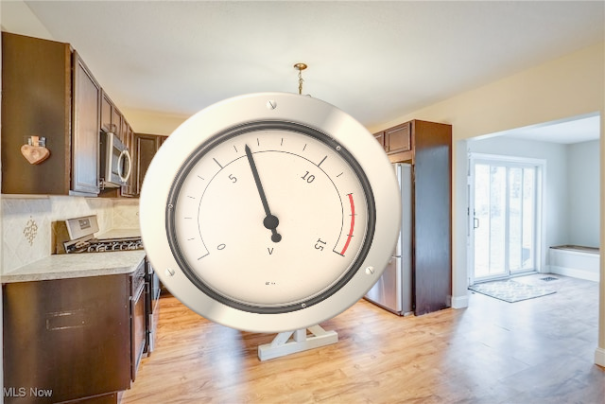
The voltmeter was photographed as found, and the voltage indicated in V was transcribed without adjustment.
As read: 6.5 V
